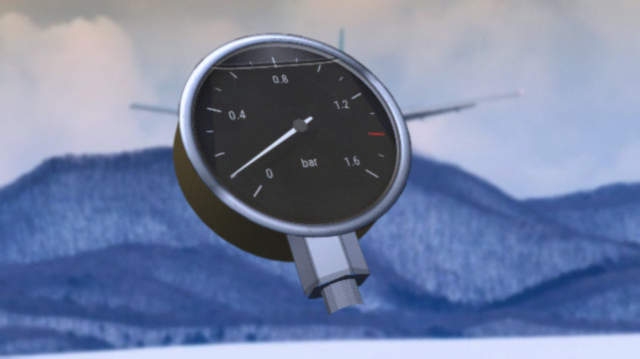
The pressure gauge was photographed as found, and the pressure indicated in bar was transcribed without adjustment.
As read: 0.1 bar
